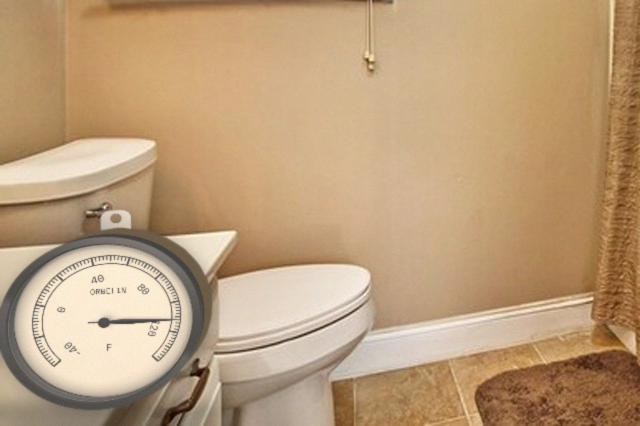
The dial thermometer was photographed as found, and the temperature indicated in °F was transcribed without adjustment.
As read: 110 °F
